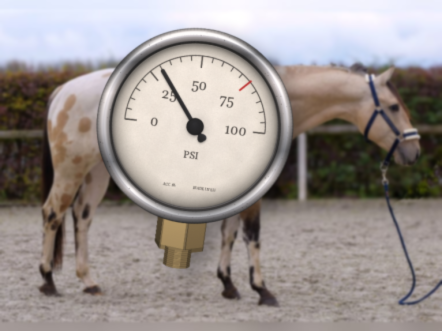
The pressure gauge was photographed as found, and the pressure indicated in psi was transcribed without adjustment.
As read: 30 psi
